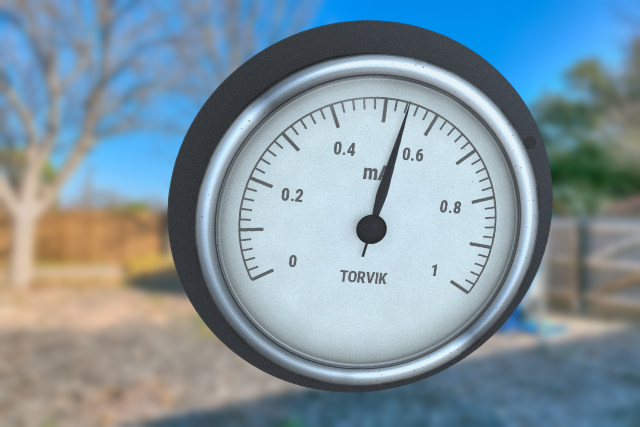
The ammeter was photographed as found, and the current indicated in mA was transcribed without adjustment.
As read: 0.54 mA
